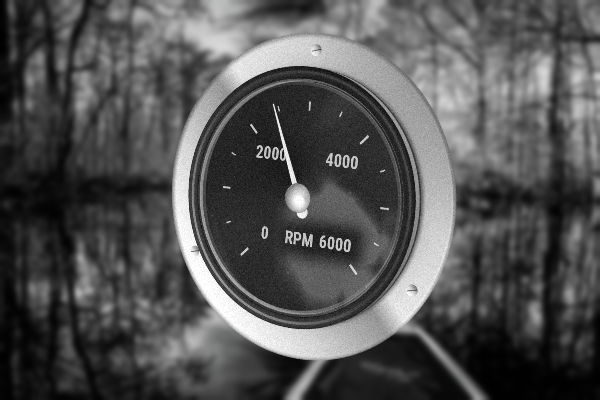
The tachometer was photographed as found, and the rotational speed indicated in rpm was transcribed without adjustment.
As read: 2500 rpm
